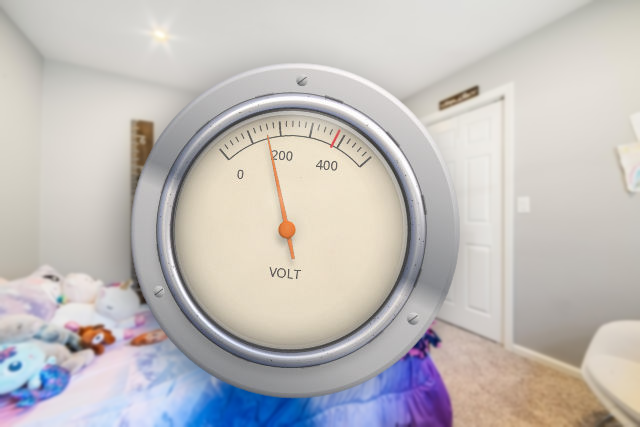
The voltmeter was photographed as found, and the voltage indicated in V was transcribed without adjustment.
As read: 160 V
